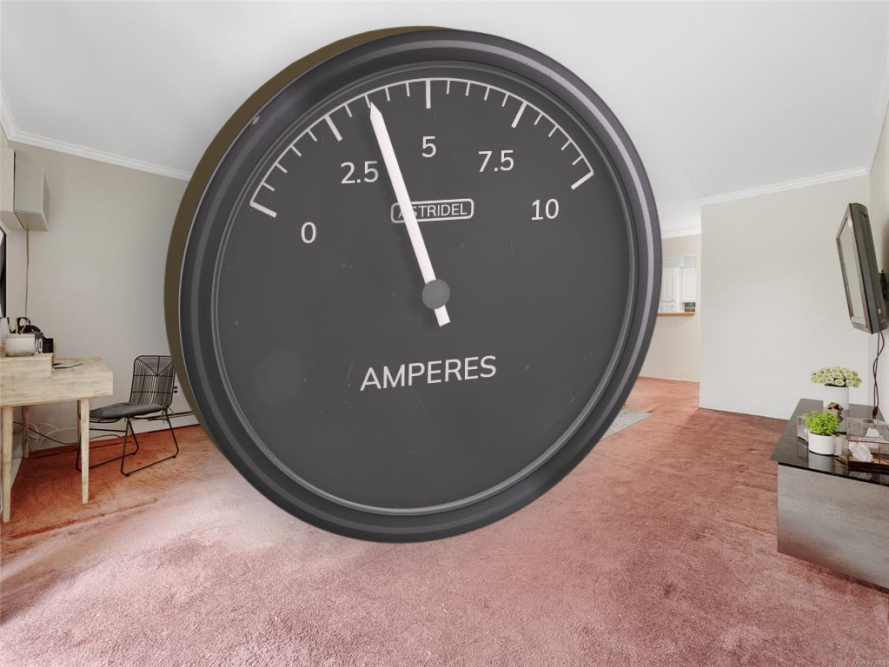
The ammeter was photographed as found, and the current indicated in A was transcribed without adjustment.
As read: 3.5 A
